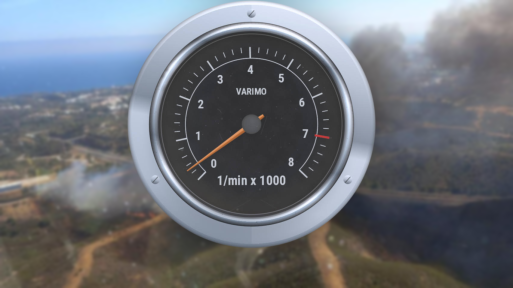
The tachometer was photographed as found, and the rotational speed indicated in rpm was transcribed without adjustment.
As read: 300 rpm
